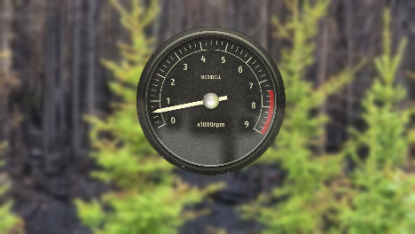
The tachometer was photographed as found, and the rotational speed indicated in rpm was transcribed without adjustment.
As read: 600 rpm
